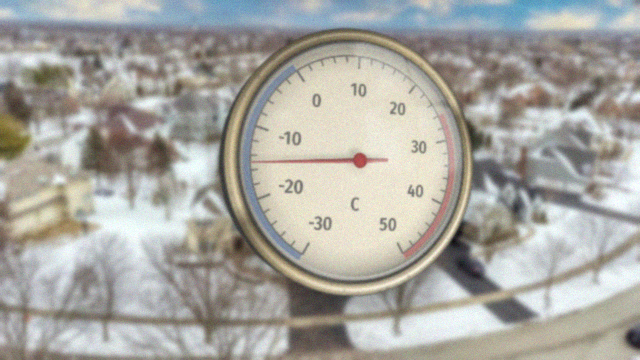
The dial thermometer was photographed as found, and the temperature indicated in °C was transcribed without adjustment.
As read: -15 °C
